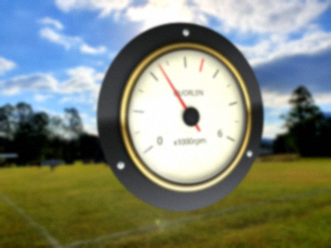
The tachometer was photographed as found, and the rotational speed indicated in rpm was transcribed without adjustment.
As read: 2250 rpm
